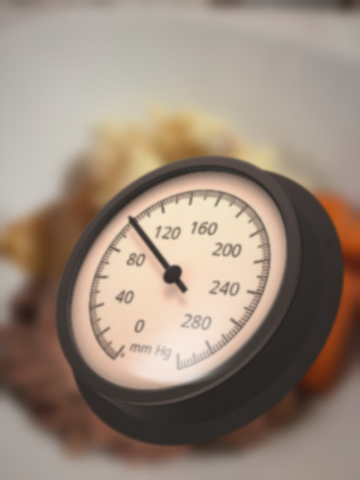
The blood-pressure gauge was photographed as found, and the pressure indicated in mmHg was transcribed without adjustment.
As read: 100 mmHg
